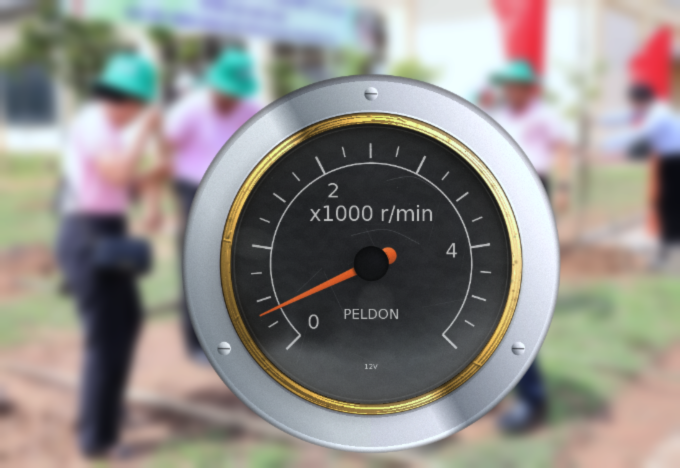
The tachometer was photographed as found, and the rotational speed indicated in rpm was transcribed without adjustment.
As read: 375 rpm
